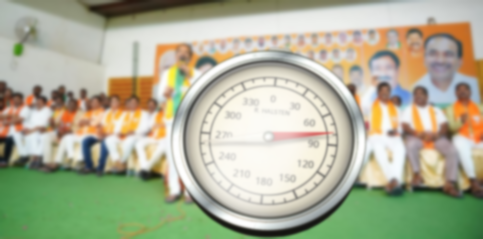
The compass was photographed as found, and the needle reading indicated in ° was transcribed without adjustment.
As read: 80 °
